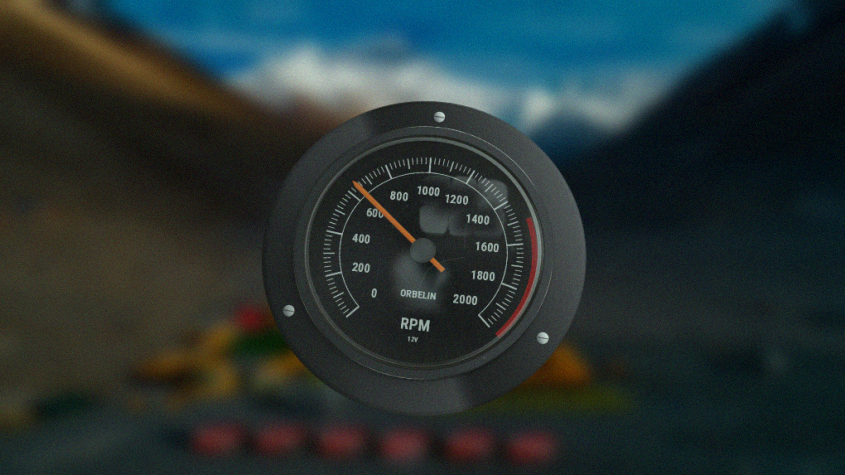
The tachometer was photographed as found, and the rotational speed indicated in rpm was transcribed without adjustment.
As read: 640 rpm
